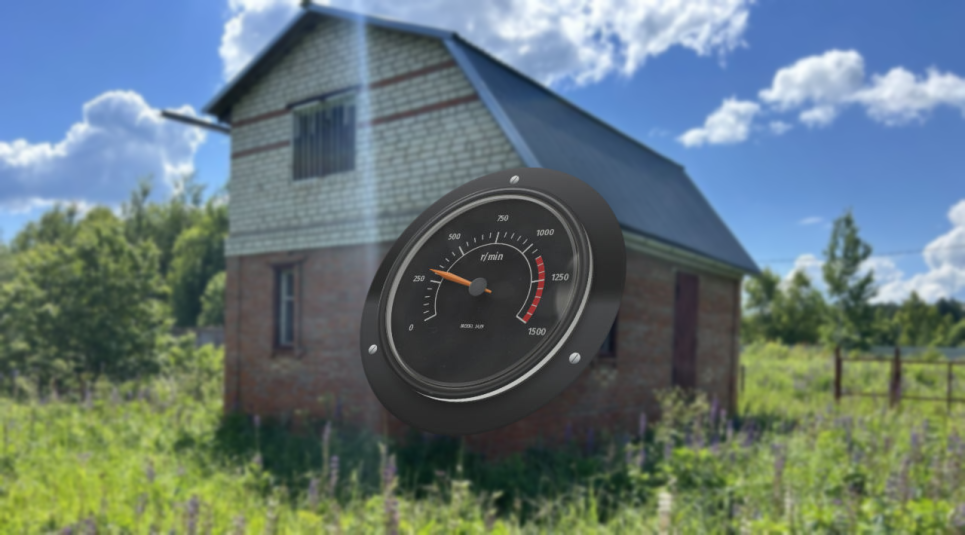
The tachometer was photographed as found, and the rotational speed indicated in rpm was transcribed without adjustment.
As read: 300 rpm
